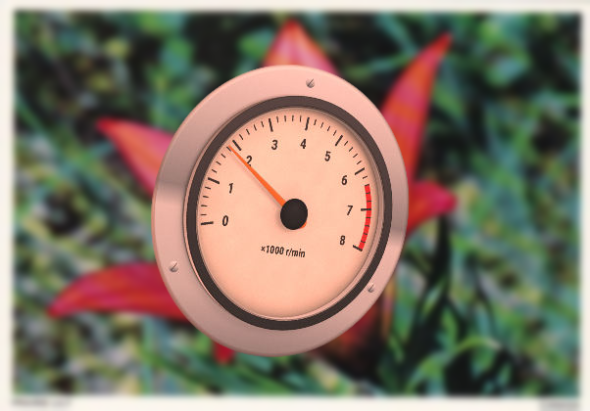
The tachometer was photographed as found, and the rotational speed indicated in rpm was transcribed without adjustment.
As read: 1800 rpm
